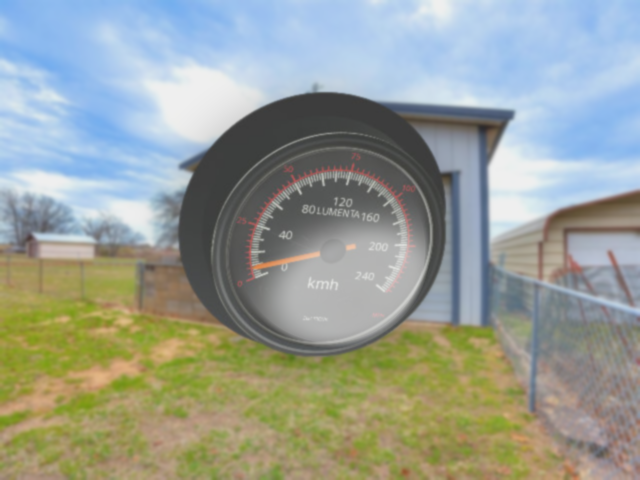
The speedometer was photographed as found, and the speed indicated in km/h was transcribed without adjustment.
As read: 10 km/h
